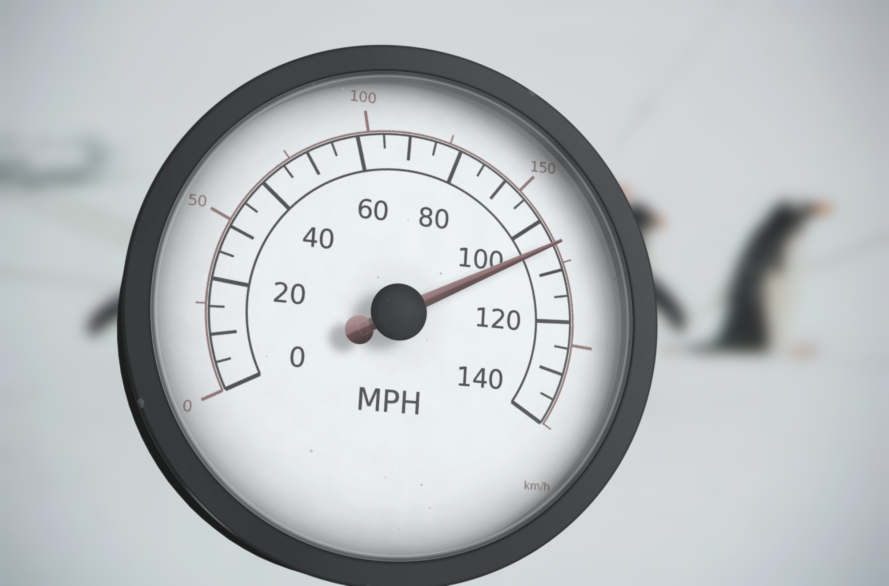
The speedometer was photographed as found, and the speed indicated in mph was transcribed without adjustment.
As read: 105 mph
